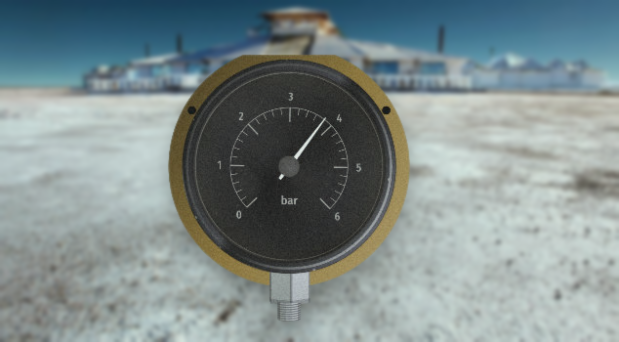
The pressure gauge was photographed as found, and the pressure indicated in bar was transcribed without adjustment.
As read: 3.8 bar
